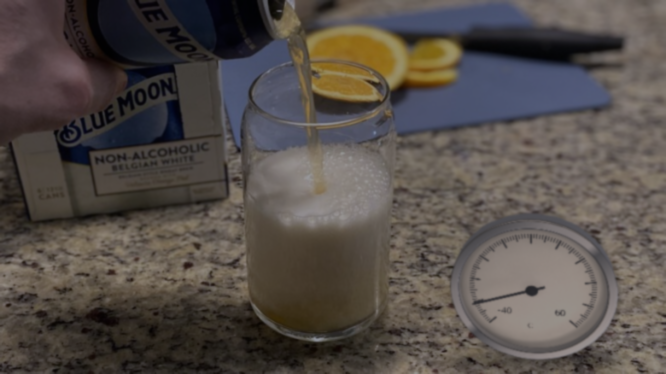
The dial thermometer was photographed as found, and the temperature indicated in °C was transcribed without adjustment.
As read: -30 °C
